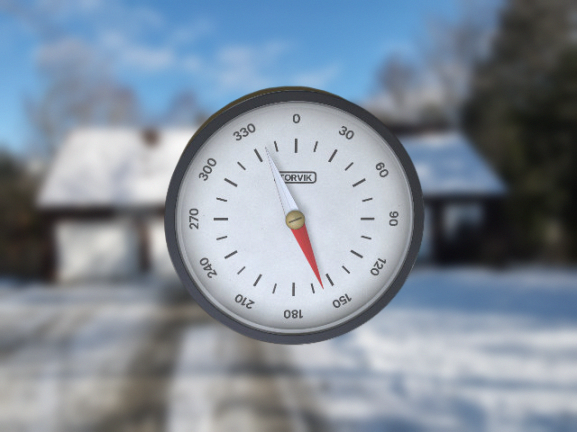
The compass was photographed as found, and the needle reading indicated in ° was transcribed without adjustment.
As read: 157.5 °
